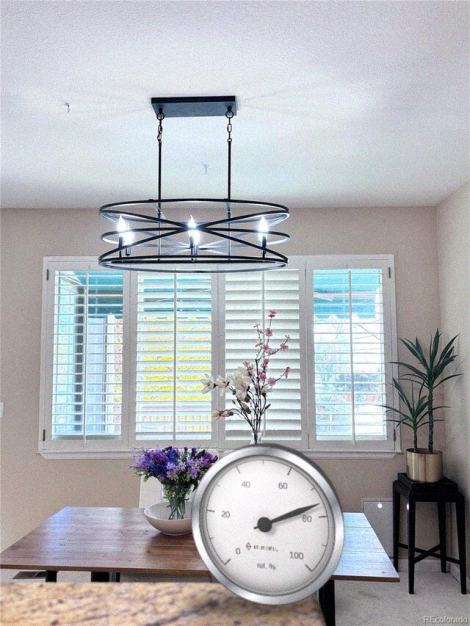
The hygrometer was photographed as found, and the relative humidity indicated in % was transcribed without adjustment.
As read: 75 %
